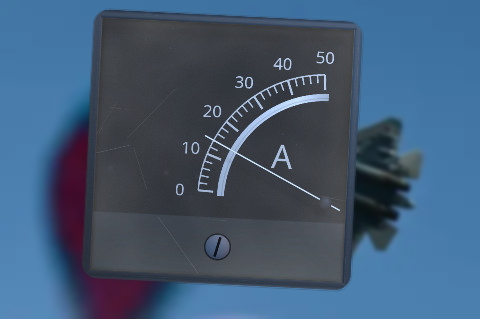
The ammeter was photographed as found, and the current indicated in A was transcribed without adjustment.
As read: 14 A
